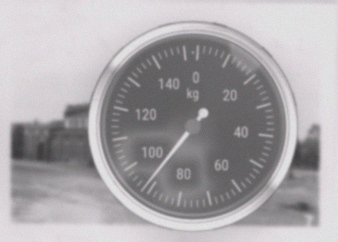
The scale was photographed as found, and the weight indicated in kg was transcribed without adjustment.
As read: 92 kg
